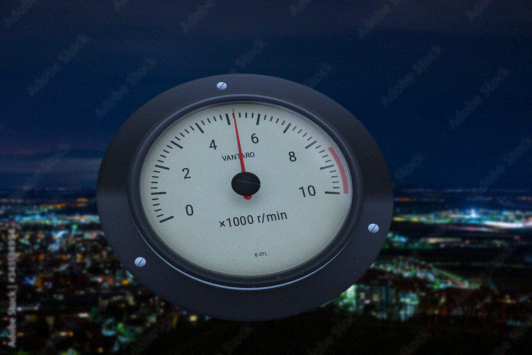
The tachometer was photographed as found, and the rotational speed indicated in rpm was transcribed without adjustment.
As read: 5200 rpm
